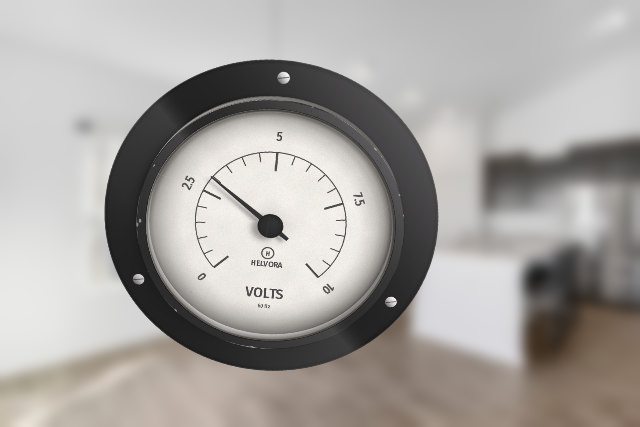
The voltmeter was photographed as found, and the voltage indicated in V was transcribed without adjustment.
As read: 3 V
